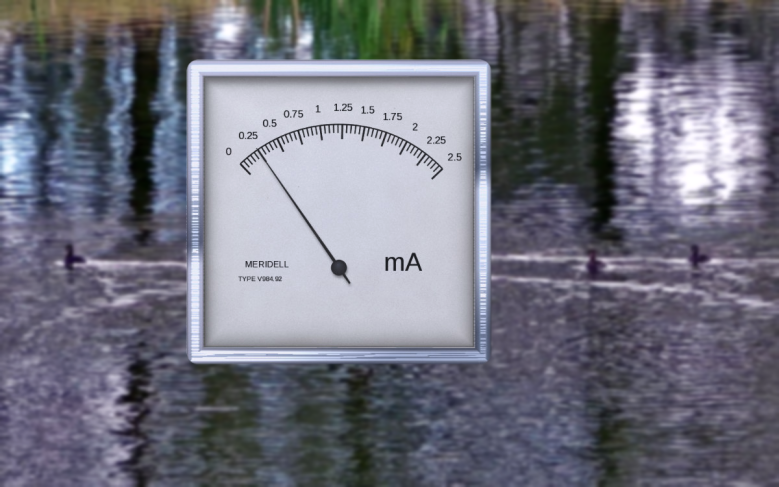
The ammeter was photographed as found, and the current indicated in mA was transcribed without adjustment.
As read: 0.25 mA
